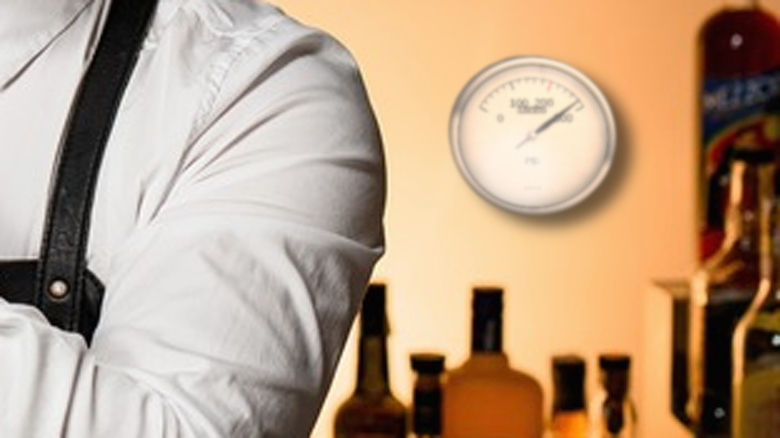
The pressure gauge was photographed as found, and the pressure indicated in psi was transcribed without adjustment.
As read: 280 psi
